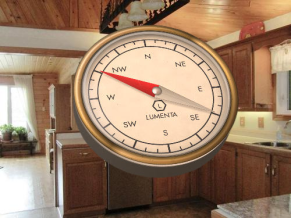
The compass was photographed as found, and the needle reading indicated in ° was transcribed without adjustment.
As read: 300 °
